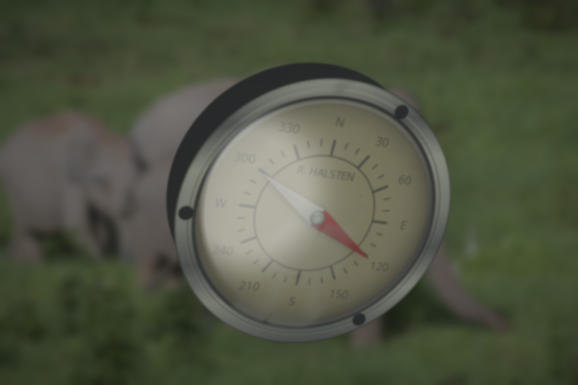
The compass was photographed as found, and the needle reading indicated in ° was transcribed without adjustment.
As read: 120 °
